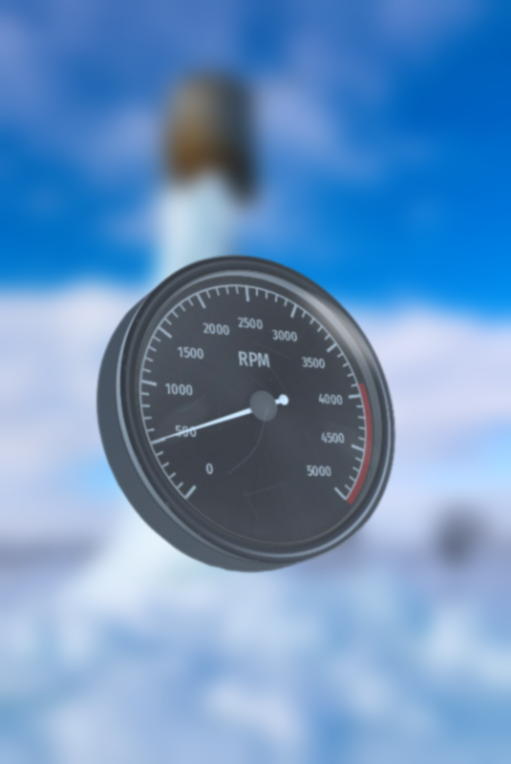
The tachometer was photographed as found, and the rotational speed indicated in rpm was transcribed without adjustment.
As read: 500 rpm
